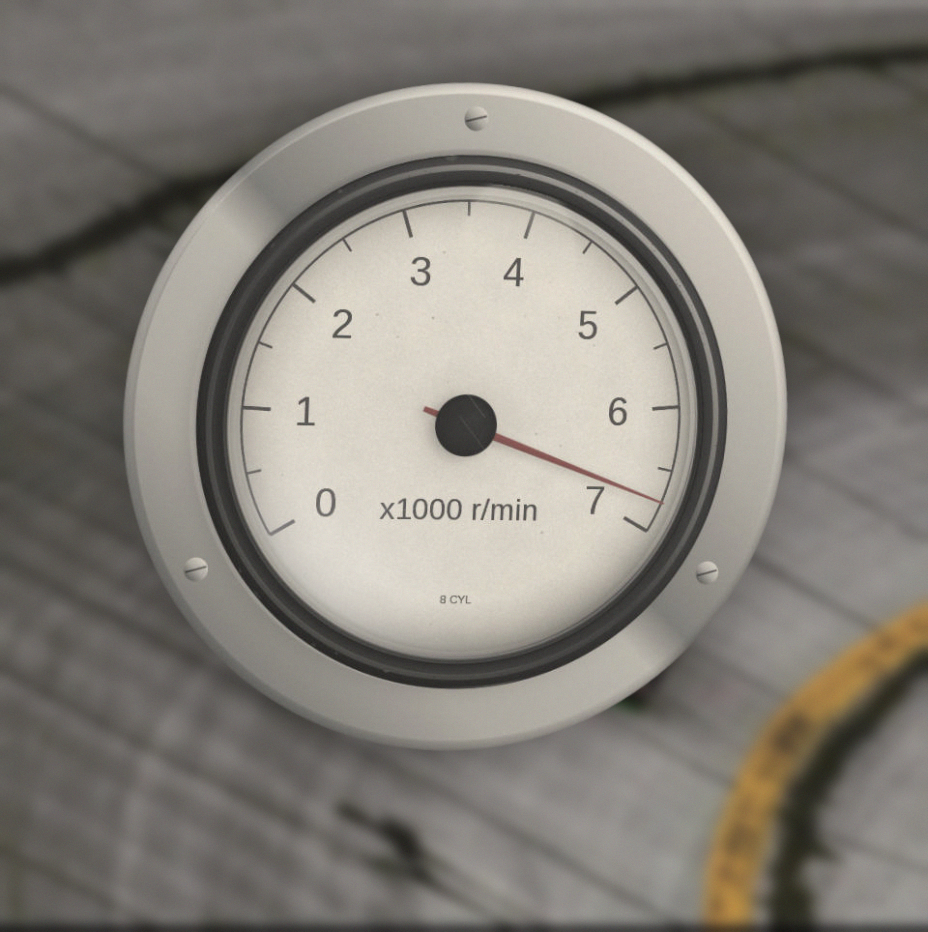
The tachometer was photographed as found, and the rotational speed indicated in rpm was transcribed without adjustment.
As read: 6750 rpm
